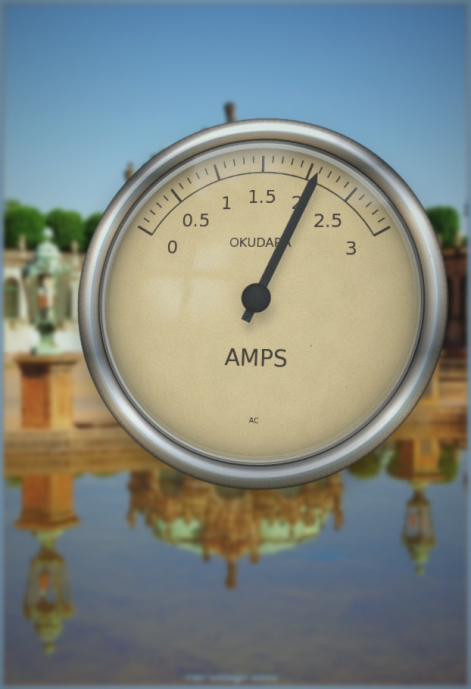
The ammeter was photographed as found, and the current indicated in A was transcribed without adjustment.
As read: 2.1 A
